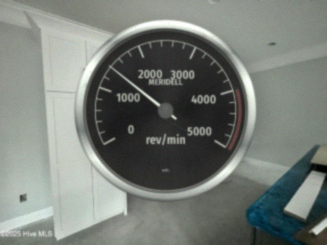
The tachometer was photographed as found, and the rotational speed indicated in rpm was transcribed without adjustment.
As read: 1400 rpm
